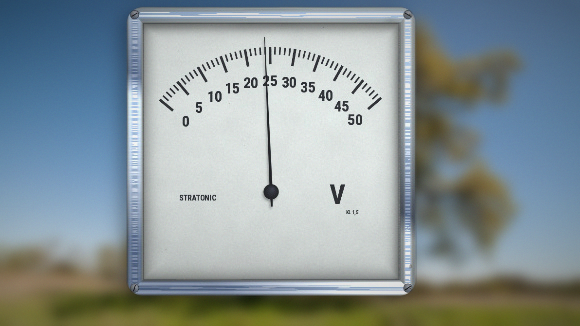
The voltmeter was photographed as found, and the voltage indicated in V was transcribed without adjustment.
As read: 24 V
